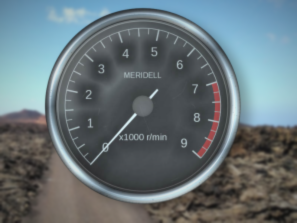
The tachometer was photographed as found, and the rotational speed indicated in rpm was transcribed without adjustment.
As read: 0 rpm
